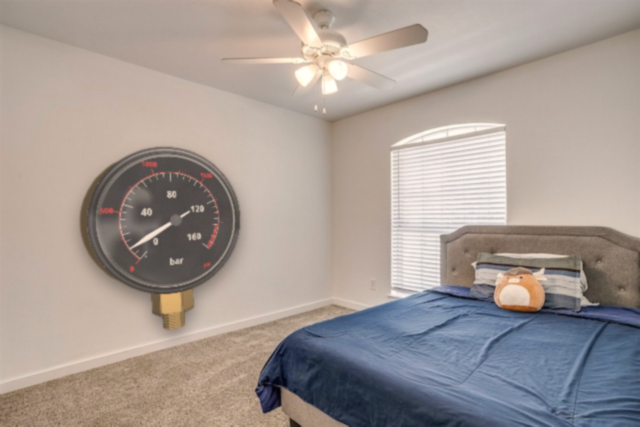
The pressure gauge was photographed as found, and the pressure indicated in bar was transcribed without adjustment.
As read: 10 bar
